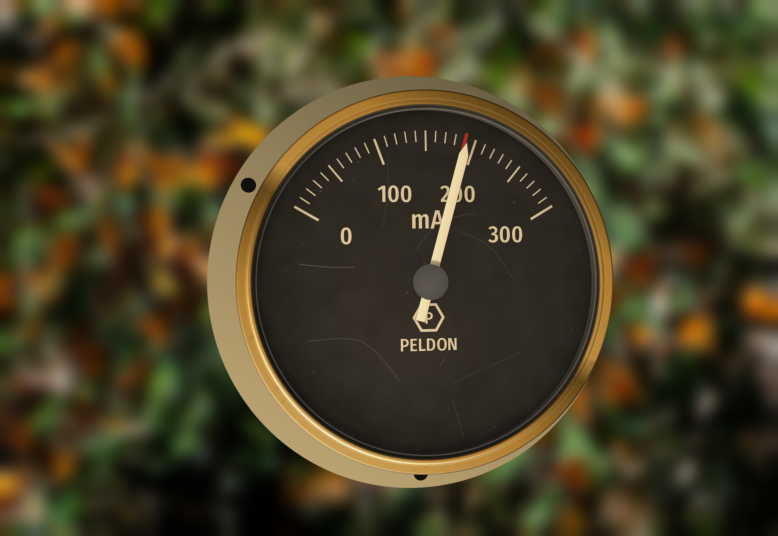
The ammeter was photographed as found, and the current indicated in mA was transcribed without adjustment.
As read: 190 mA
